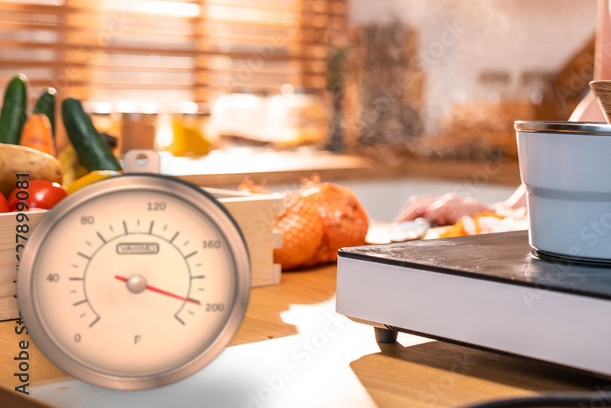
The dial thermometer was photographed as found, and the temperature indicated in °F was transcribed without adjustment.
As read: 200 °F
